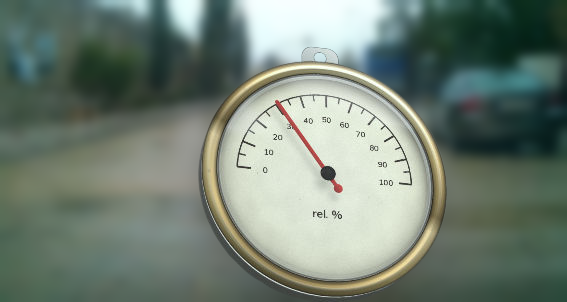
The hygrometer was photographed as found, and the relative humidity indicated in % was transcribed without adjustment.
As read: 30 %
